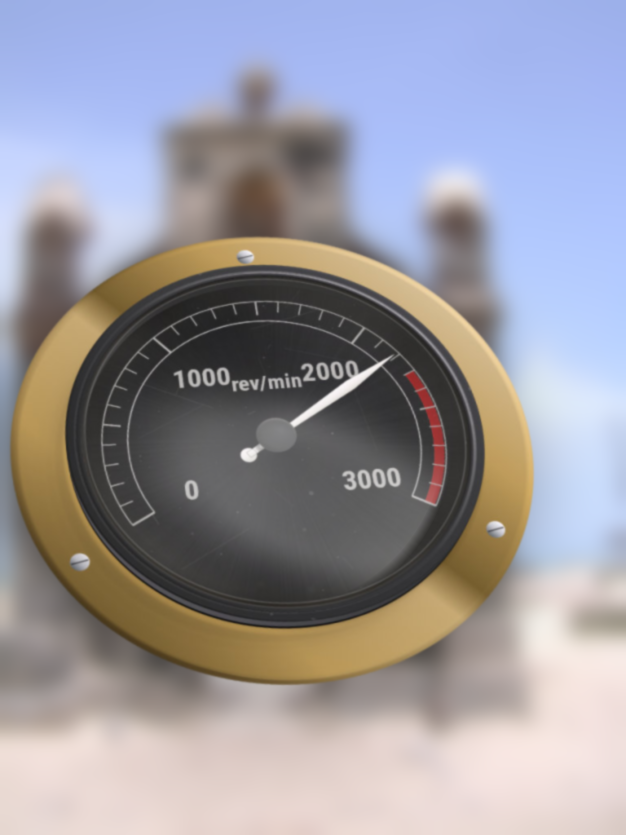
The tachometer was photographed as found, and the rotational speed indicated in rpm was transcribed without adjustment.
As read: 2200 rpm
